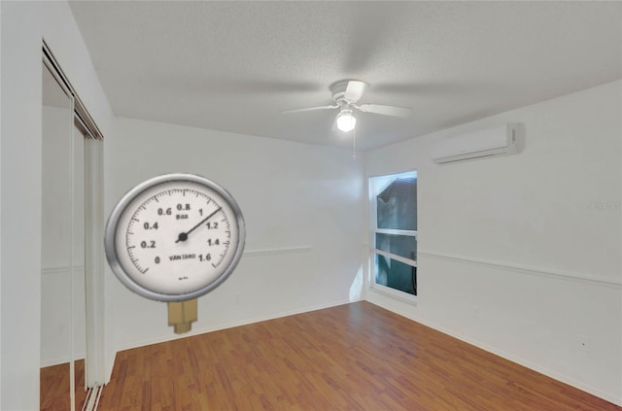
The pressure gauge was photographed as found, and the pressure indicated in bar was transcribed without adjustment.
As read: 1.1 bar
